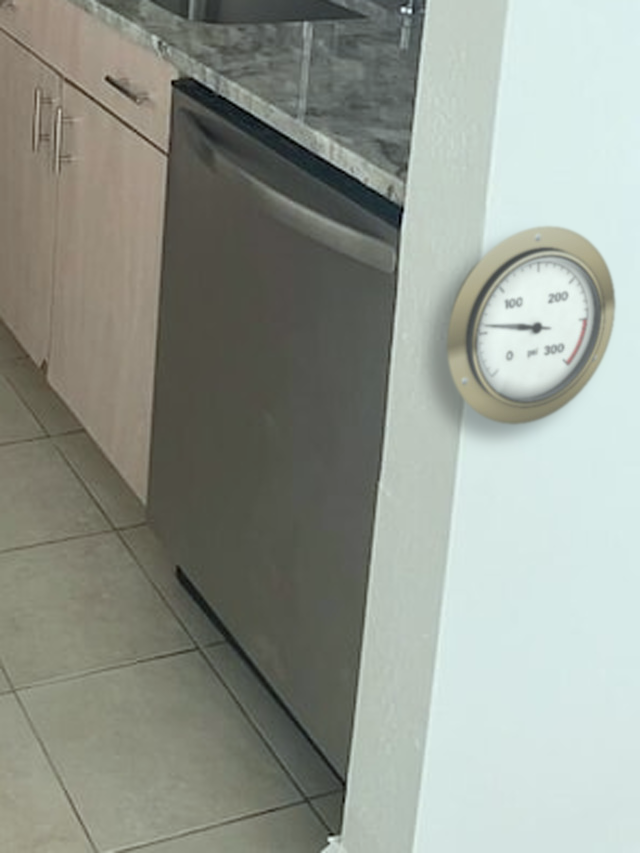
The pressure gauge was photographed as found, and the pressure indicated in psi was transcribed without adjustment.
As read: 60 psi
